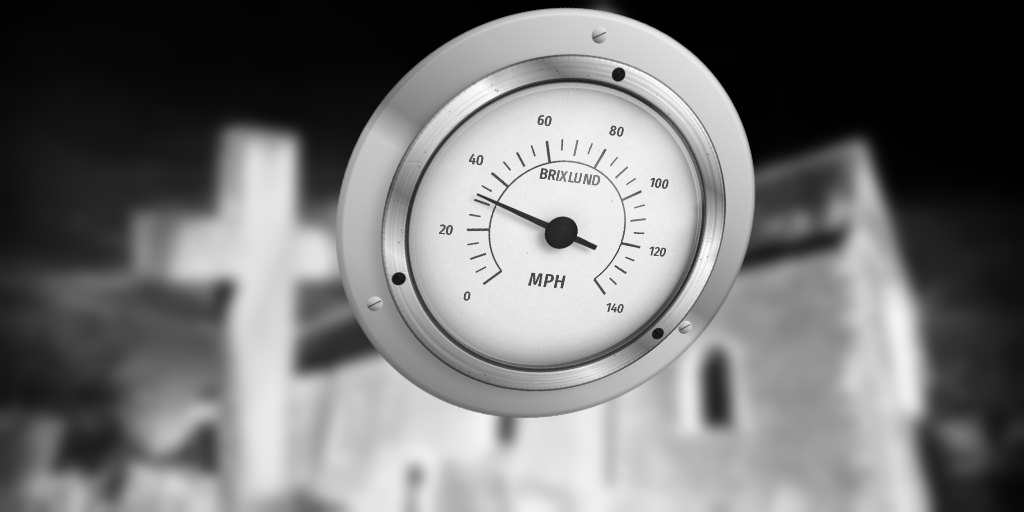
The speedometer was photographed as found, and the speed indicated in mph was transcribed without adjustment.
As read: 32.5 mph
